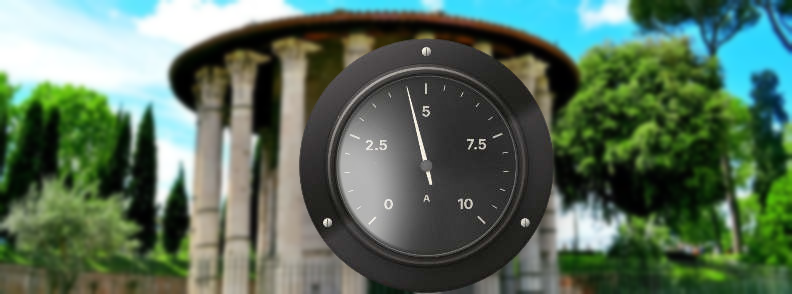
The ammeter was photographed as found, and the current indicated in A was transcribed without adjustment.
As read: 4.5 A
